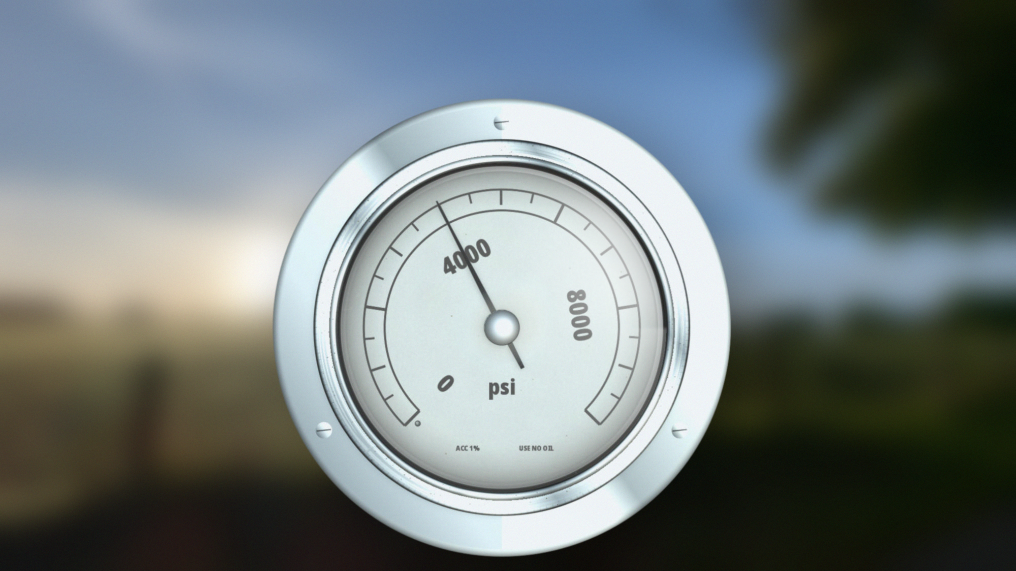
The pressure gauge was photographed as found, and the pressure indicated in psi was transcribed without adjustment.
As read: 4000 psi
